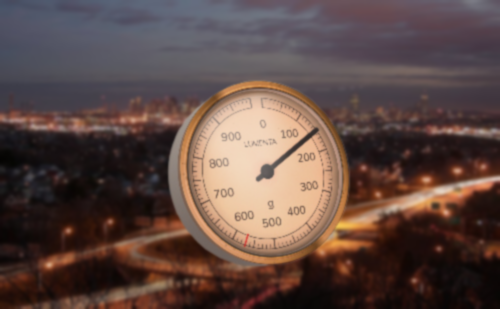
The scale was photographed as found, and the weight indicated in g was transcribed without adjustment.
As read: 150 g
